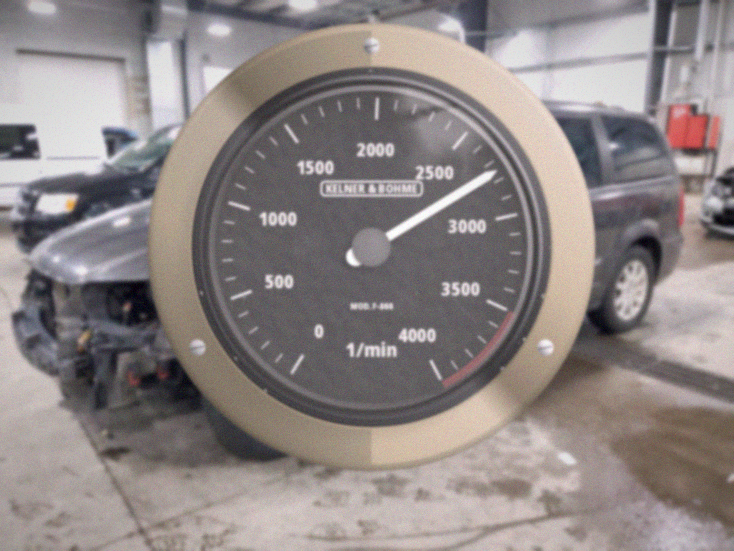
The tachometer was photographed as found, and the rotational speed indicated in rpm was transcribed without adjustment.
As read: 2750 rpm
